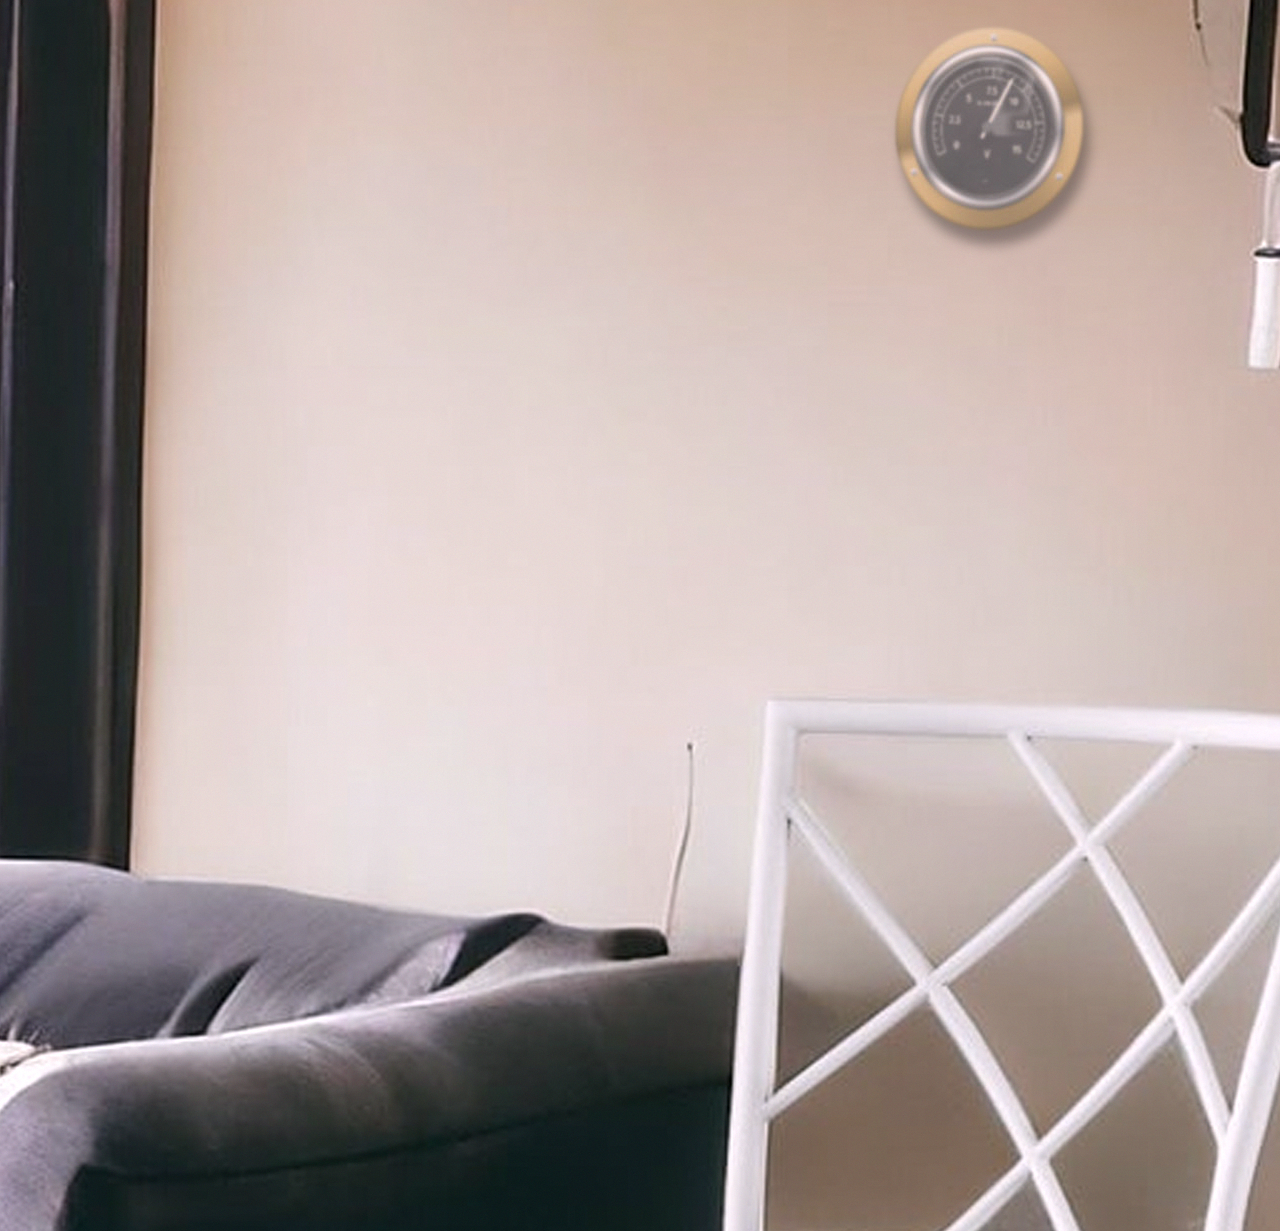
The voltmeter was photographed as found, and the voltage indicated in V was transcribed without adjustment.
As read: 9 V
